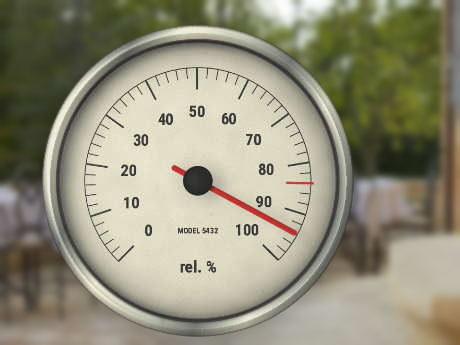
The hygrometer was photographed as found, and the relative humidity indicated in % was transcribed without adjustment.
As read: 94 %
